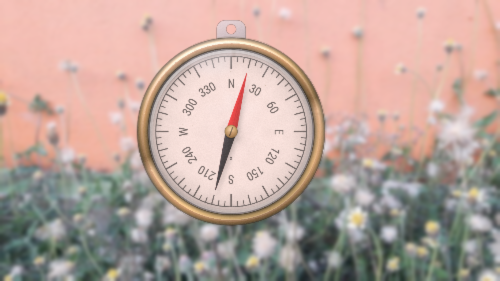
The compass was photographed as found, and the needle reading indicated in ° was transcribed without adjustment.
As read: 15 °
